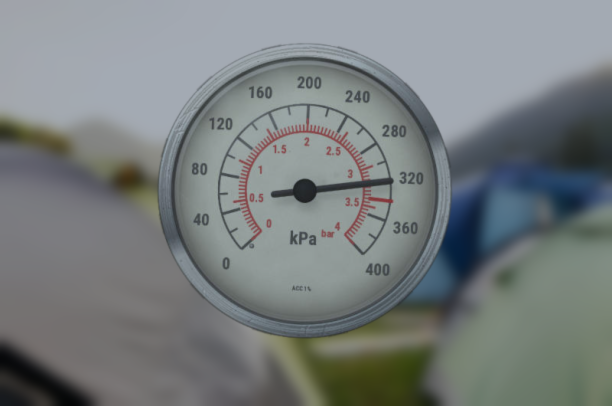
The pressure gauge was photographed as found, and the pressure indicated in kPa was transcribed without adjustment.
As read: 320 kPa
